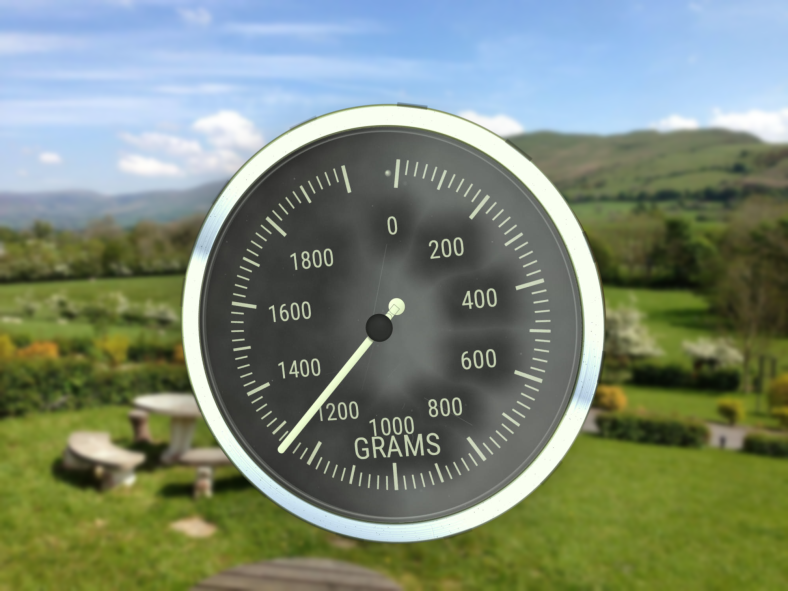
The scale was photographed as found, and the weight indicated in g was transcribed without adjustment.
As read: 1260 g
